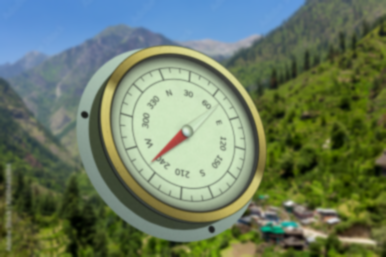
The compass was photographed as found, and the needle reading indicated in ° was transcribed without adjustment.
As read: 250 °
